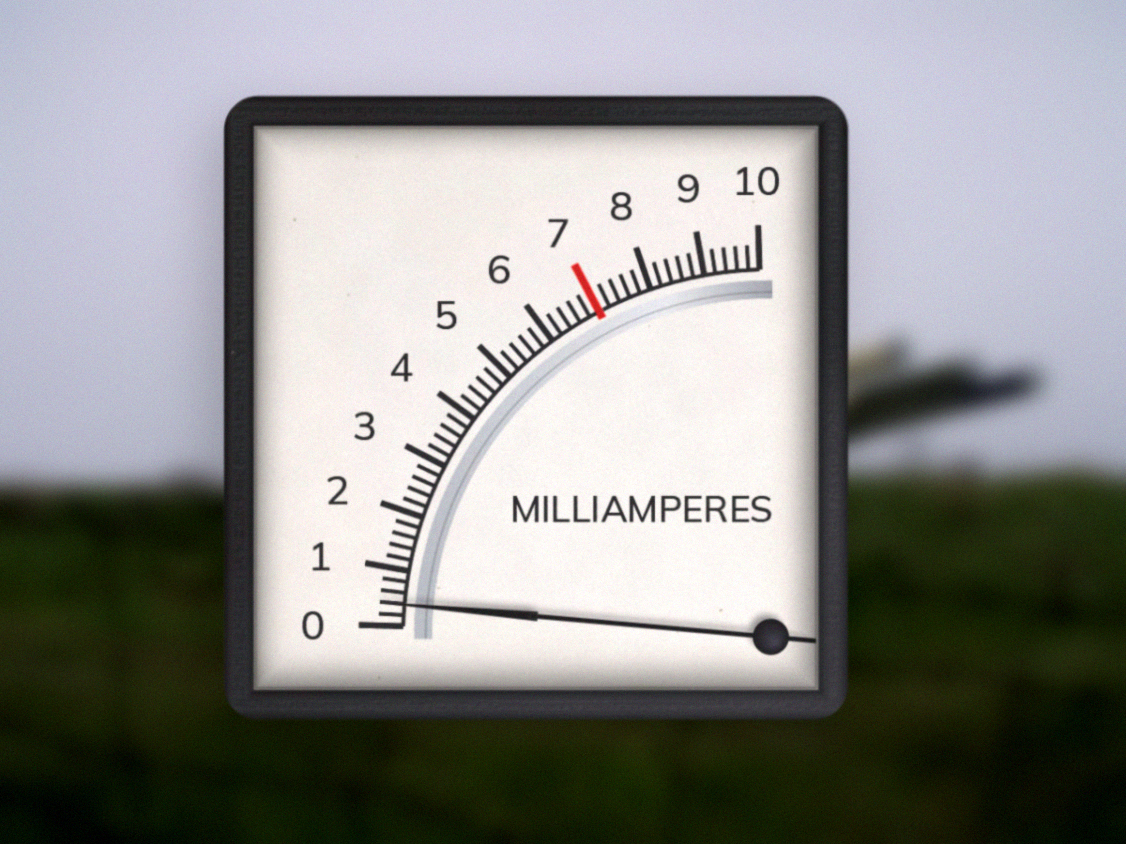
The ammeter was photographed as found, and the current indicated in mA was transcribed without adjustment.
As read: 0.4 mA
